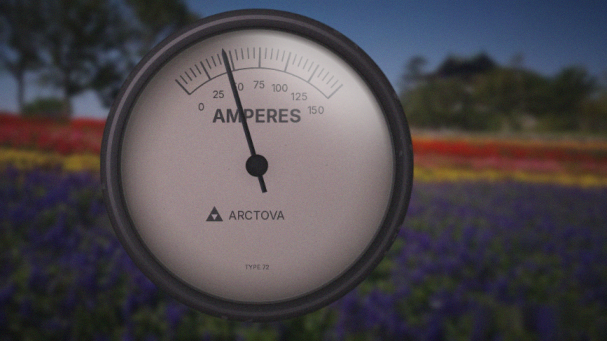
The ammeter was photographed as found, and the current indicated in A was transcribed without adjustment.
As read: 45 A
